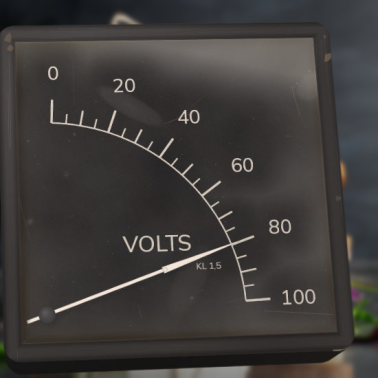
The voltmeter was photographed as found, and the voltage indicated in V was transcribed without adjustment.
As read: 80 V
